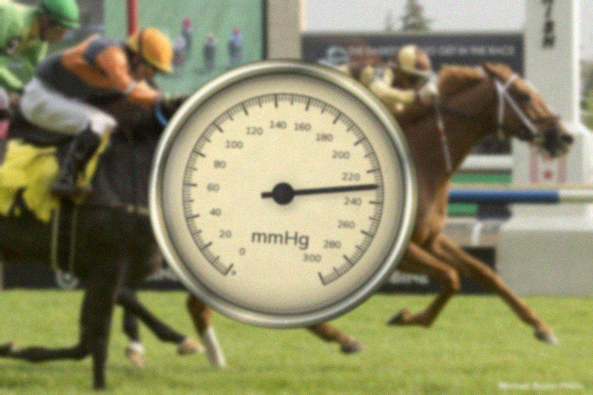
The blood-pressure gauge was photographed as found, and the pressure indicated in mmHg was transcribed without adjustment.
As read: 230 mmHg
